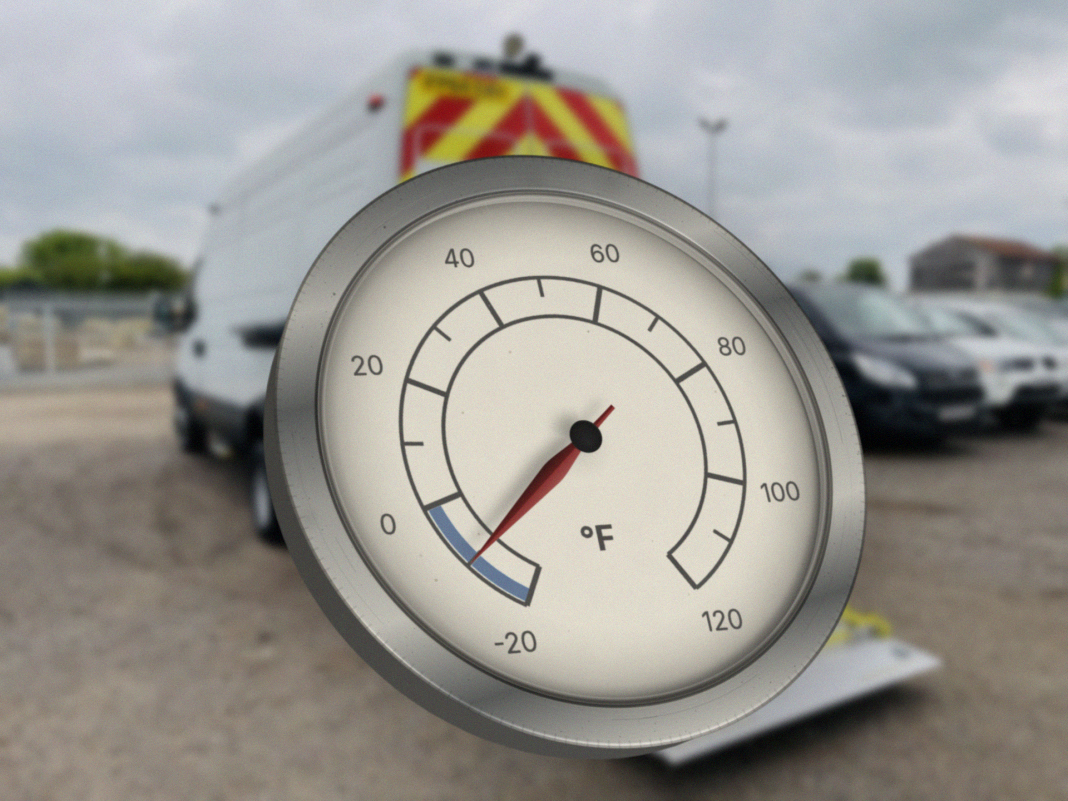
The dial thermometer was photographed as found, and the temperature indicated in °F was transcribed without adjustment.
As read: -10 °F
